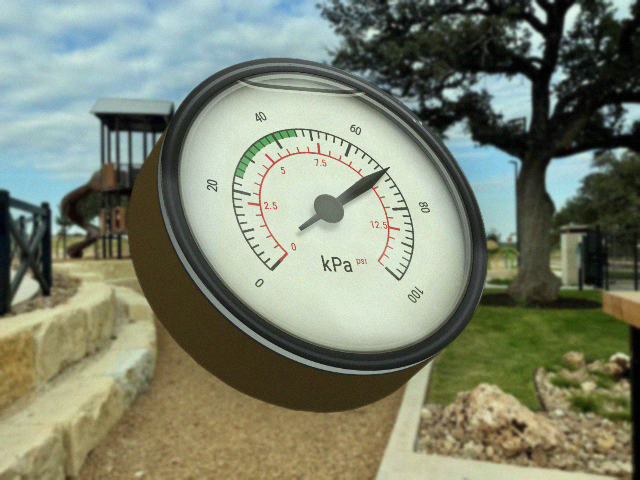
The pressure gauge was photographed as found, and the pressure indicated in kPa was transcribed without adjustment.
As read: 70 kPa
